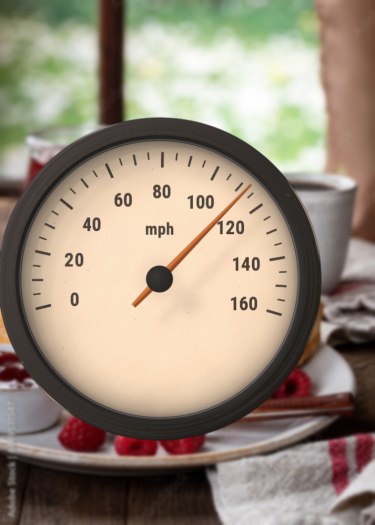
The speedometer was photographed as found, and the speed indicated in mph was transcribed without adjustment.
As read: 112.5 mph
